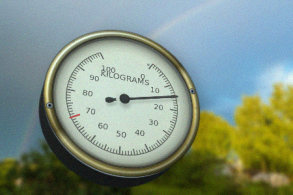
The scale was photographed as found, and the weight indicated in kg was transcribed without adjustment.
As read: 15 kg
